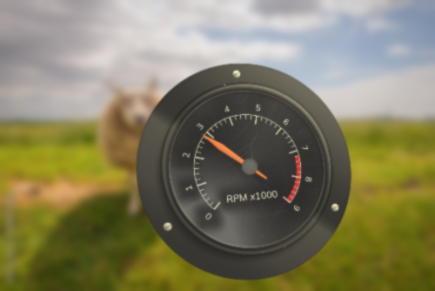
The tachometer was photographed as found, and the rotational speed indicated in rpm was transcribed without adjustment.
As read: 2800 rpm
